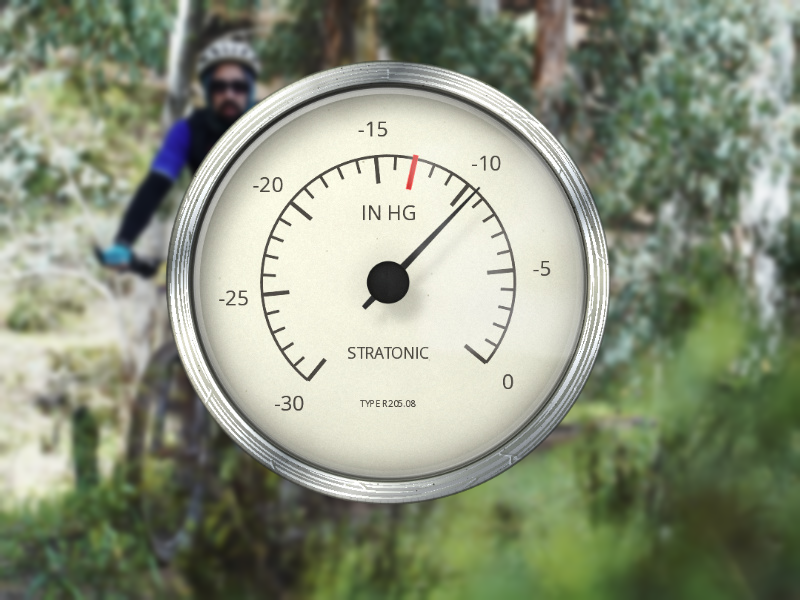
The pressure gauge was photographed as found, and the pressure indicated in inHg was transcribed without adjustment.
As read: -9.5 inHg
